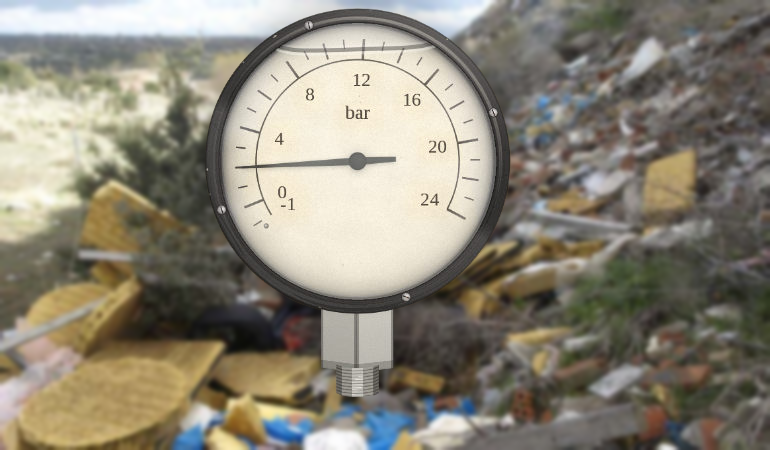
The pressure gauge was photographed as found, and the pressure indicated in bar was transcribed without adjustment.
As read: 2 bar
